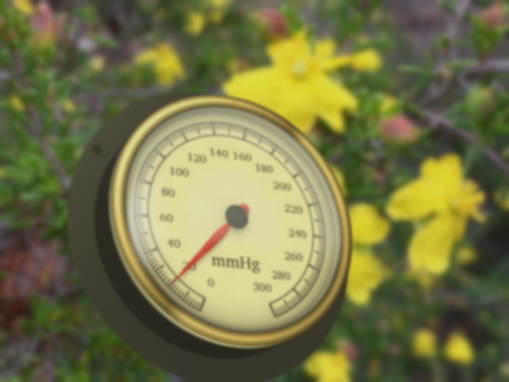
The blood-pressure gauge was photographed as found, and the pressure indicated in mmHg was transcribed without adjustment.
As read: 20 mmHg
